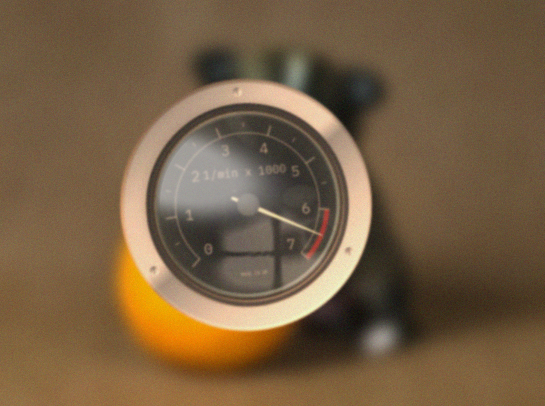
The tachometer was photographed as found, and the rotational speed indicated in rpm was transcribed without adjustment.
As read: 6500 rpm
